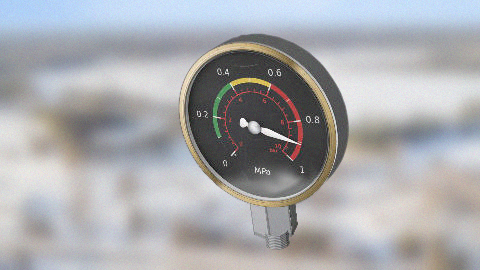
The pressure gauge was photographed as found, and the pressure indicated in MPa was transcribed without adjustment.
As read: 0.9 MPa
